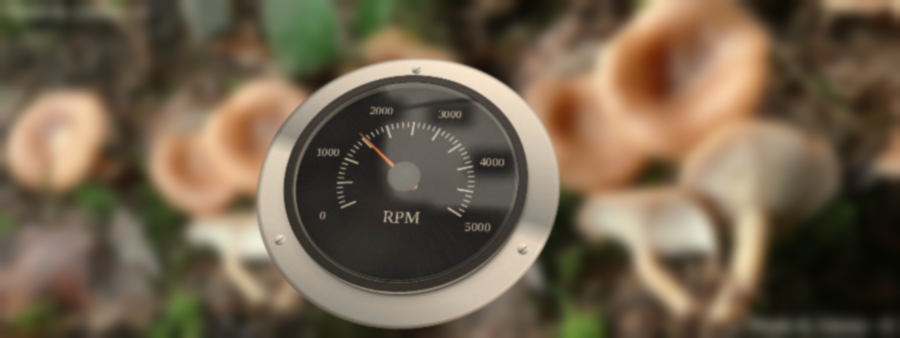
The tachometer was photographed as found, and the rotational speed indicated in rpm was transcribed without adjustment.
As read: 1500 rpm
